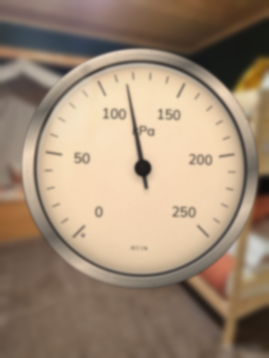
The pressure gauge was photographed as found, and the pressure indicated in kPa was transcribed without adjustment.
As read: 115 kPa
